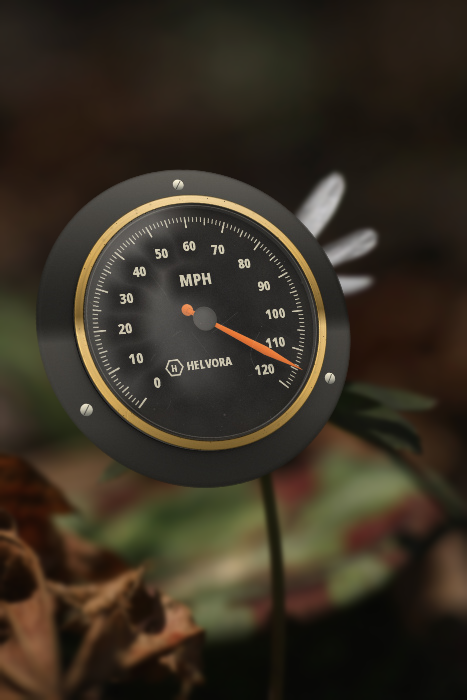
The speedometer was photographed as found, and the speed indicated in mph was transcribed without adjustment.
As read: 115 mph
